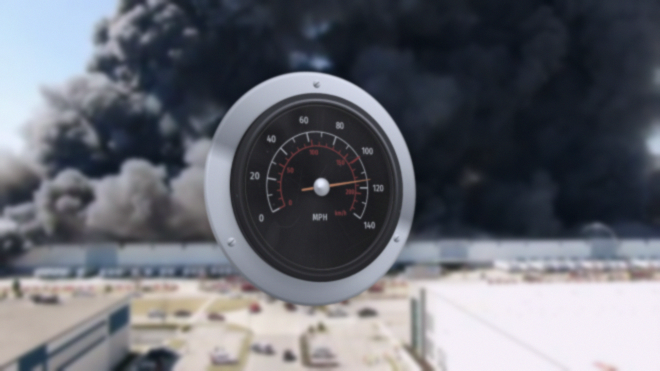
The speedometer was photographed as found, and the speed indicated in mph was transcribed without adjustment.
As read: 115 mph
